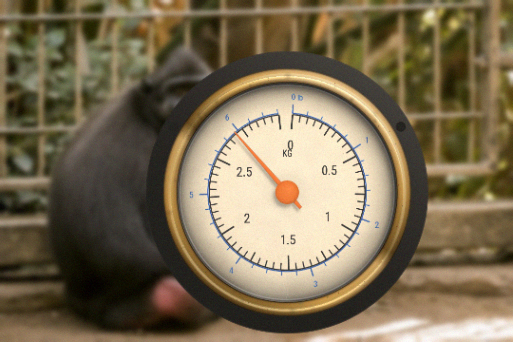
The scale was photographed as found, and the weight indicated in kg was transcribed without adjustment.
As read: 2.7 kg
